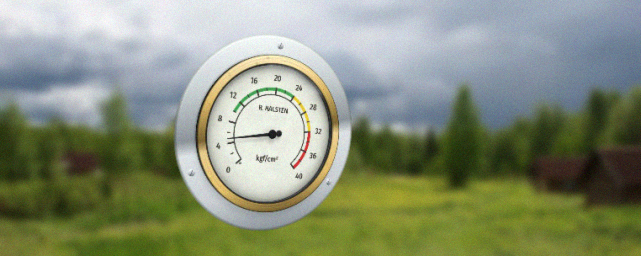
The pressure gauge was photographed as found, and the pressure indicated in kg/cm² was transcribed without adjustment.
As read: 5 kg/cm²
